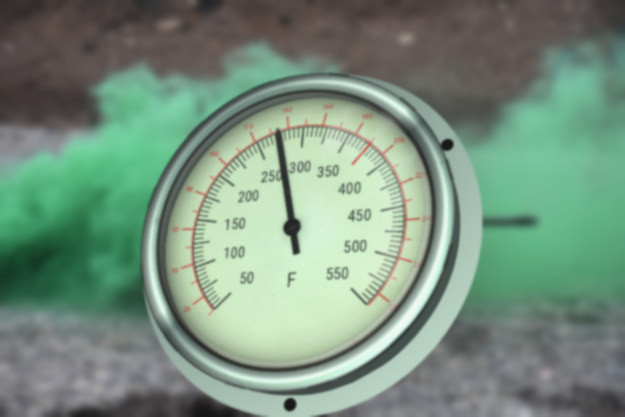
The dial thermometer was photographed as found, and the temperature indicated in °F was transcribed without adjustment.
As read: 275 °F
